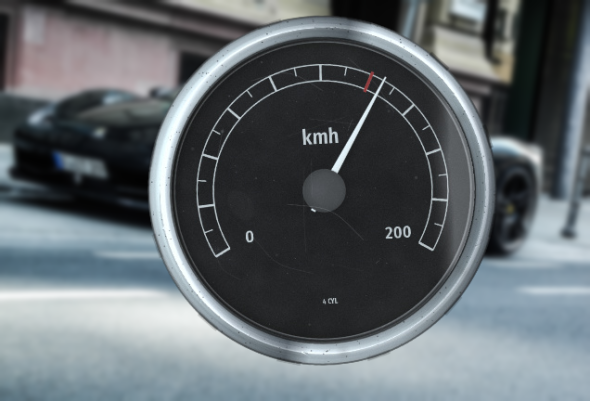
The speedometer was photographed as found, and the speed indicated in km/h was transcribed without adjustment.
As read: 125 km/h
